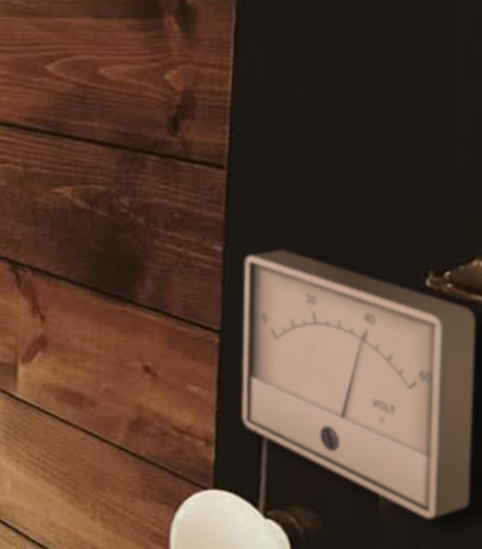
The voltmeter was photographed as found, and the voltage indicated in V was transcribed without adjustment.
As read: 40 V
